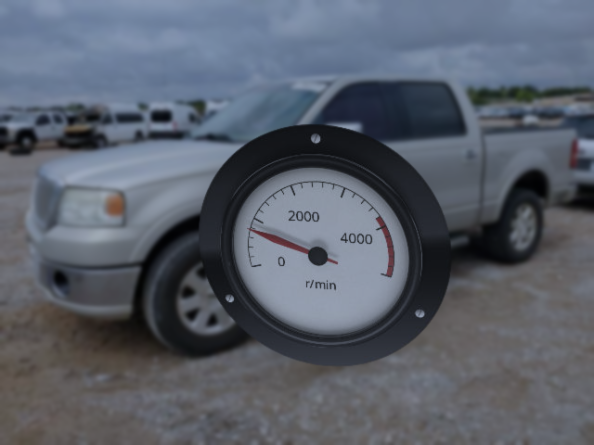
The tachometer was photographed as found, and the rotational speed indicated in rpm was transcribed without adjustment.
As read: 800 rpm
